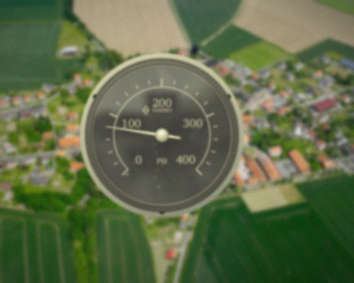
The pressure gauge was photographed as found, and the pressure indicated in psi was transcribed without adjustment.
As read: 80 psi
